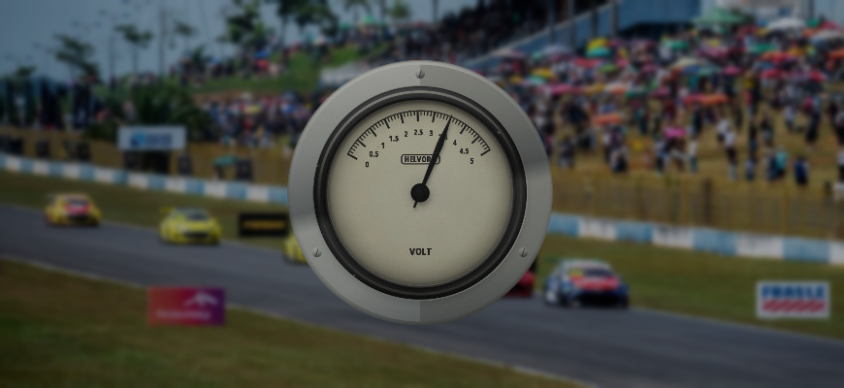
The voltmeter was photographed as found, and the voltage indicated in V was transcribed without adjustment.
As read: 3.5 V
